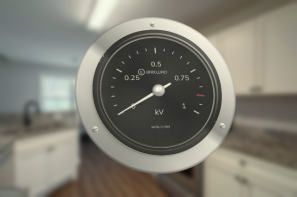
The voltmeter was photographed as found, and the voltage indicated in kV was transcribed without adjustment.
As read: 0 kV
